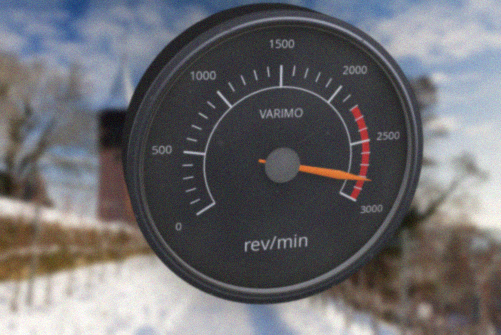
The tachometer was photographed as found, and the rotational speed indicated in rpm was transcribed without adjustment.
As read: 2800 rpm
